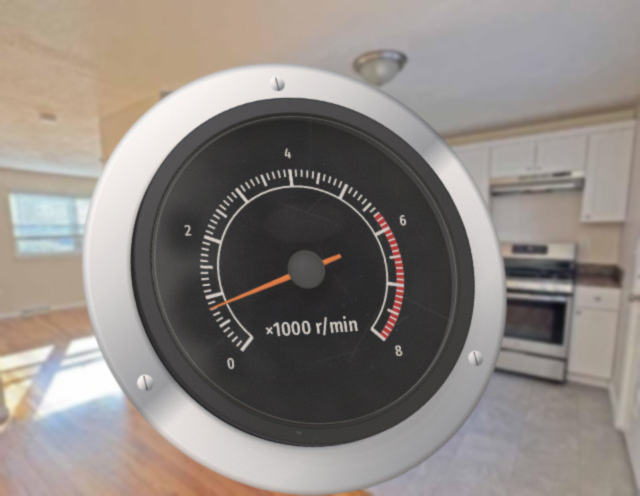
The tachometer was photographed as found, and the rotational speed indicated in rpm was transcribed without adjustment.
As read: 800 rpm
